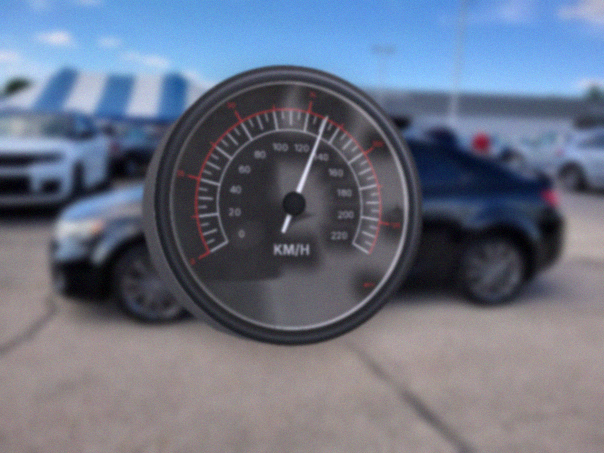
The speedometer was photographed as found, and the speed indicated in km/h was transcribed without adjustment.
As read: 130 km/h
